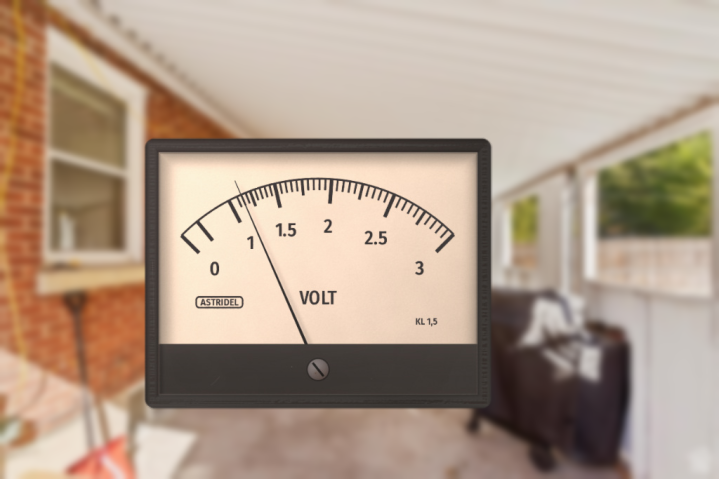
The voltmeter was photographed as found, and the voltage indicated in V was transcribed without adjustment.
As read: 1.15 V
